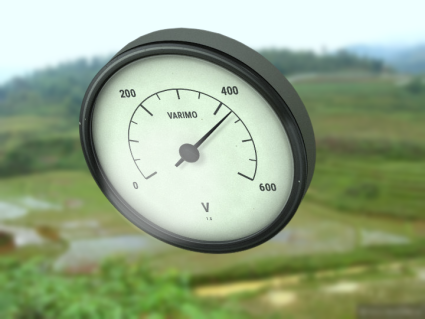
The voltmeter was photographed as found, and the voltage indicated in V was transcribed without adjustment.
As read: 425 V
